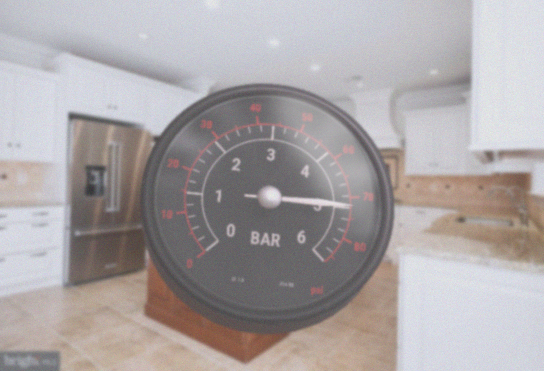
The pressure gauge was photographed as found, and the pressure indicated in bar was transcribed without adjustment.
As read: 5 bar
